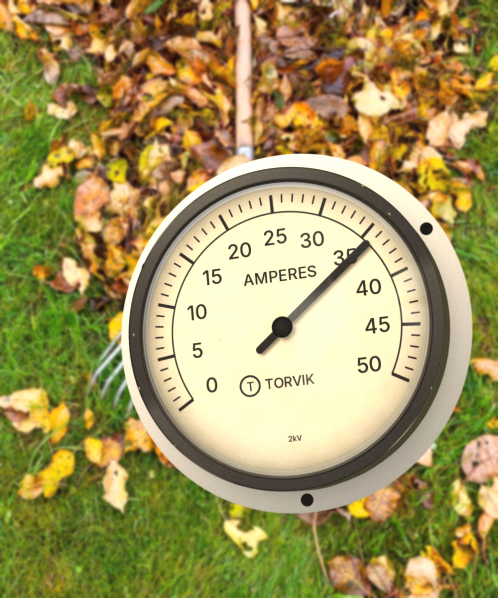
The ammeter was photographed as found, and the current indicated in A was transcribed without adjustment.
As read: 36 A
